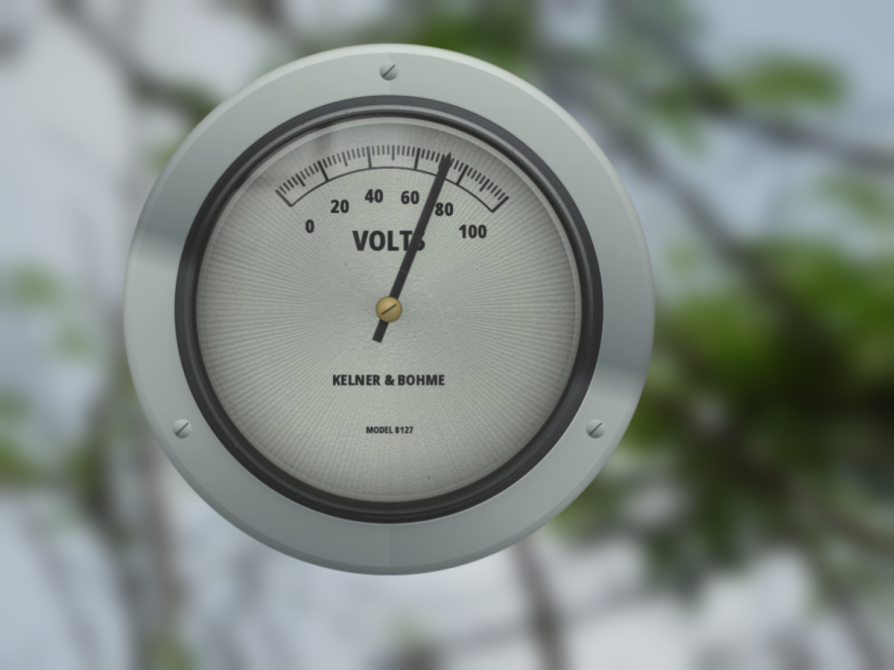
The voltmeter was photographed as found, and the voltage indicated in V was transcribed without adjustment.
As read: 72 V
